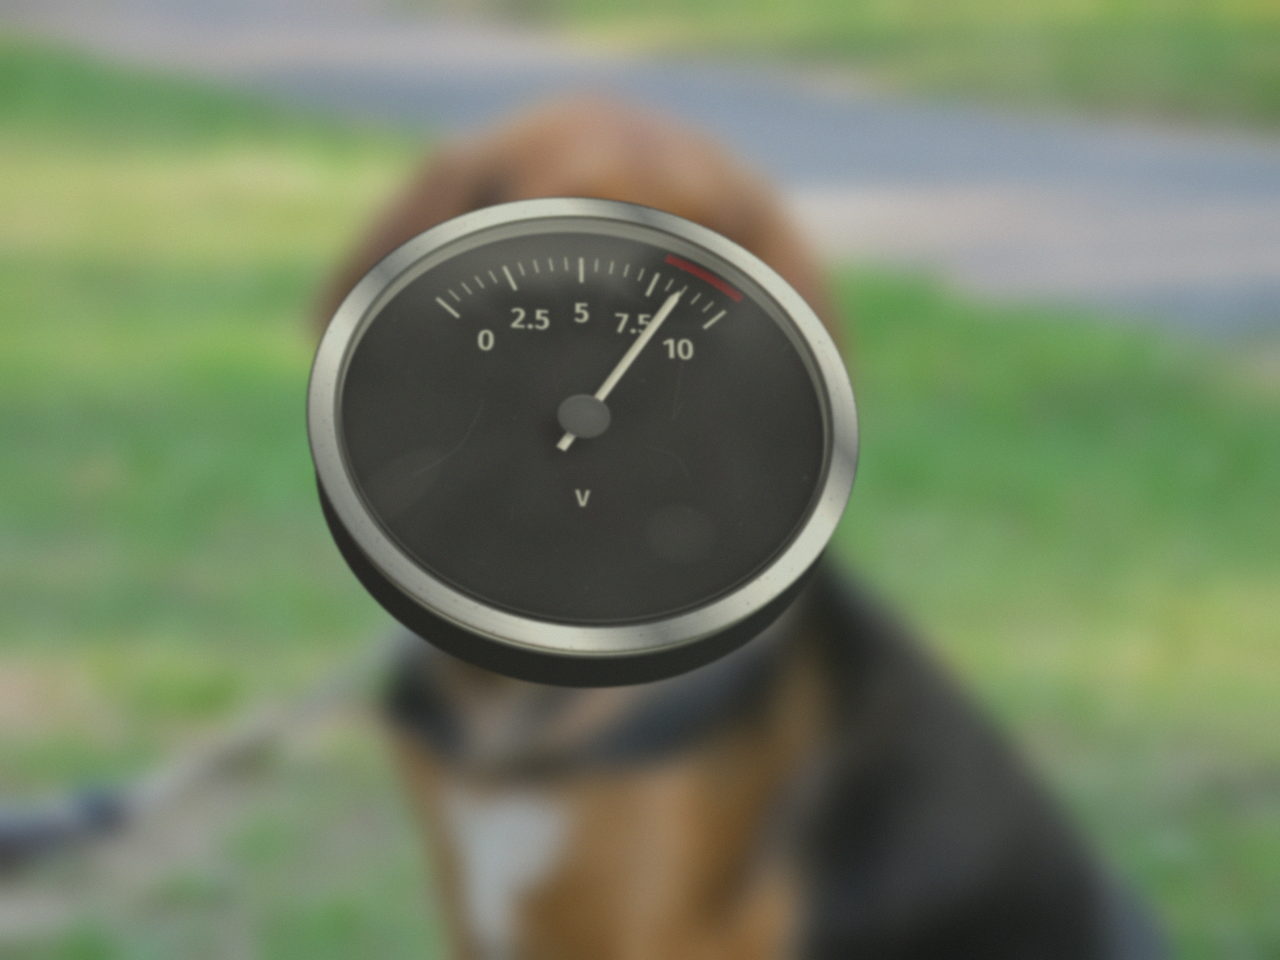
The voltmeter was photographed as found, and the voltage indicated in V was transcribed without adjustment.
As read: 8.5 V
